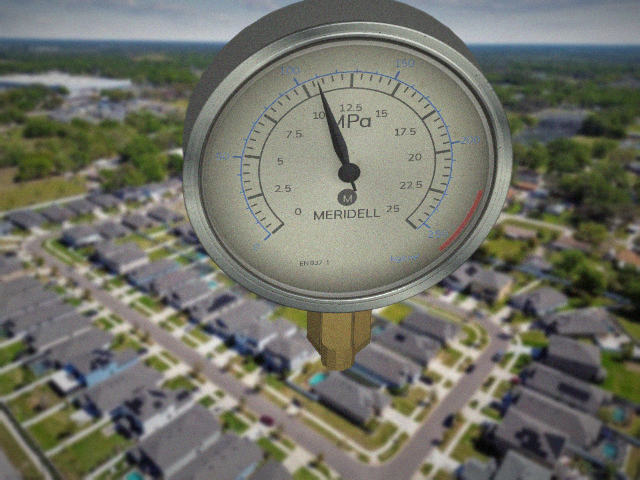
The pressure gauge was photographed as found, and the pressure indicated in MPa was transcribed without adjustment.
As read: 10.75 MPa
